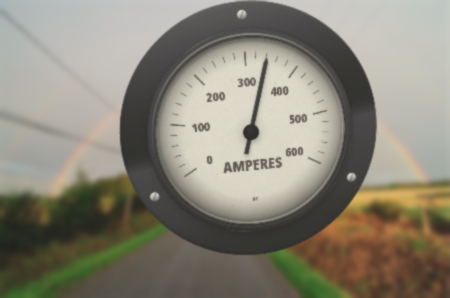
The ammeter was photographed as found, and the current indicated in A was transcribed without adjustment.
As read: 340 A
